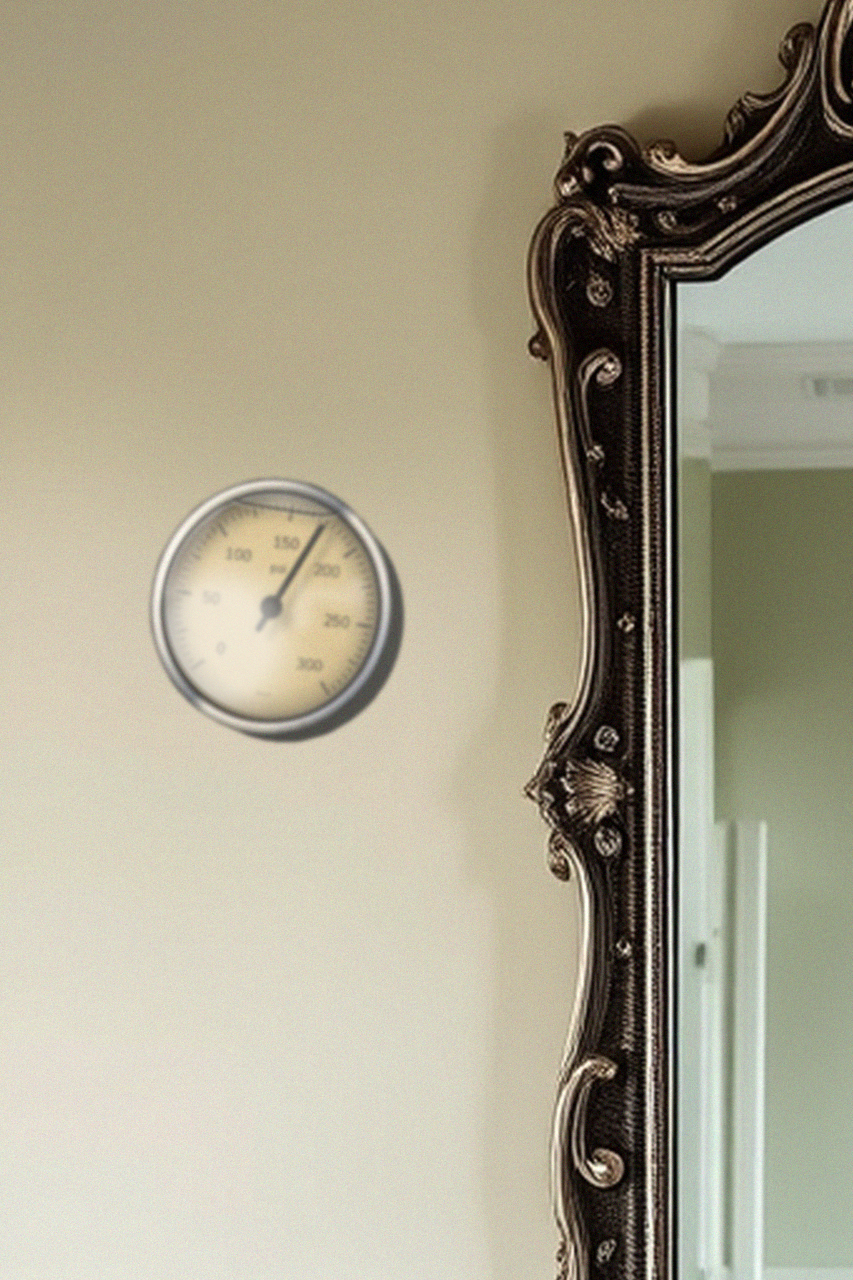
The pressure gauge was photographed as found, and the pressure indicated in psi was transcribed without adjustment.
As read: 175 psi
